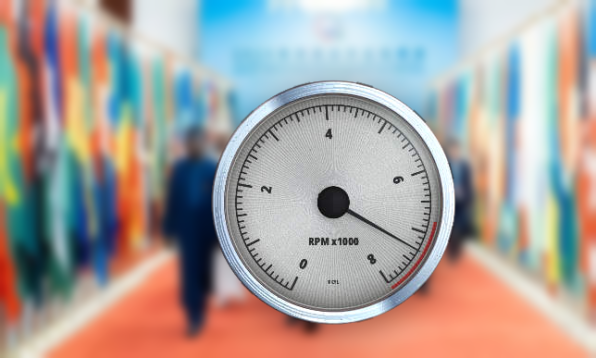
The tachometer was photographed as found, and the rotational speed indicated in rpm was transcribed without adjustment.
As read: 7300 rpm
